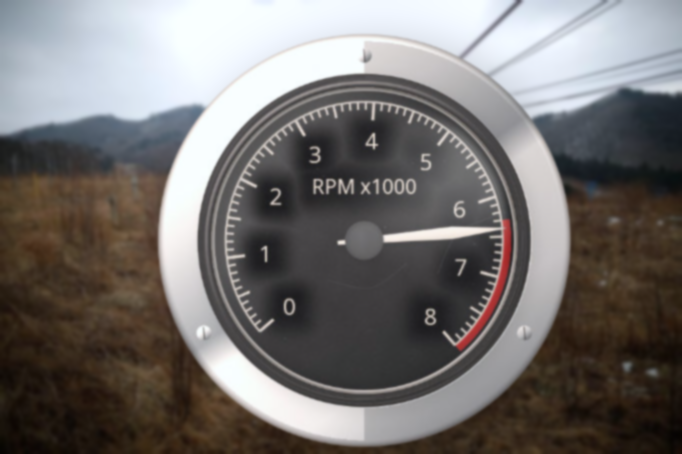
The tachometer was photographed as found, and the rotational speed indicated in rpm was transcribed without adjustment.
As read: 6400 rpm
